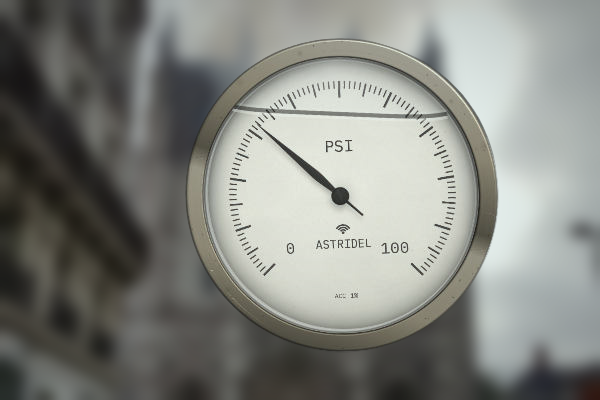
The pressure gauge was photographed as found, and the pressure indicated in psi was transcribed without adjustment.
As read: 32 psi
